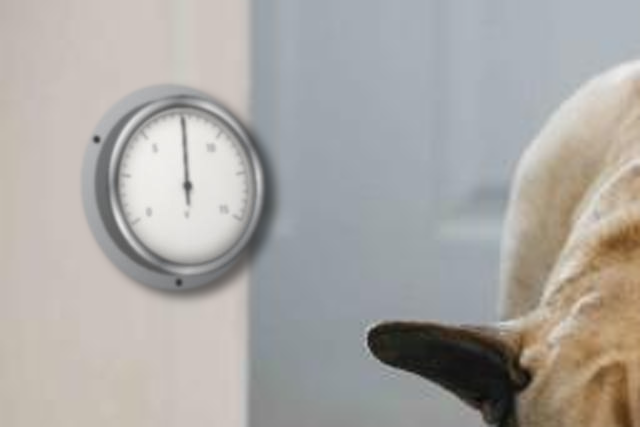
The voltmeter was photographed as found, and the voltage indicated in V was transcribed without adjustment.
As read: 7.5 V
